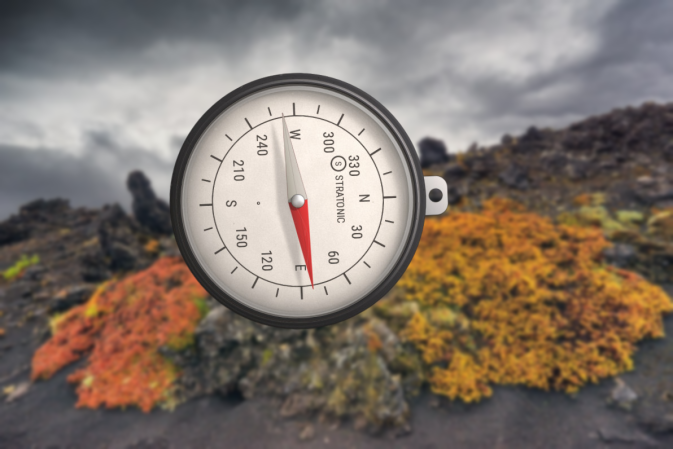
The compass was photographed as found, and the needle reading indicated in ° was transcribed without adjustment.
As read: 82.5 °
